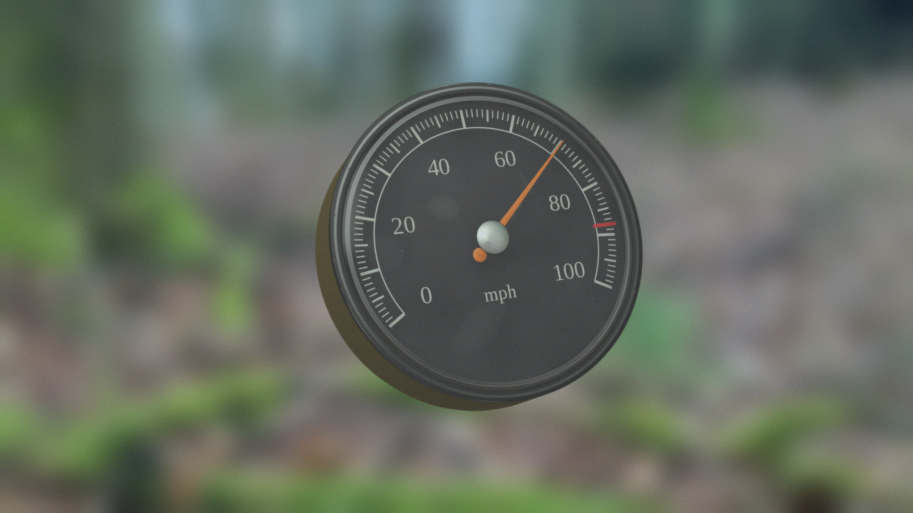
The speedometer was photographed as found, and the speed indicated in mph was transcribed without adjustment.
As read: 70 mph
